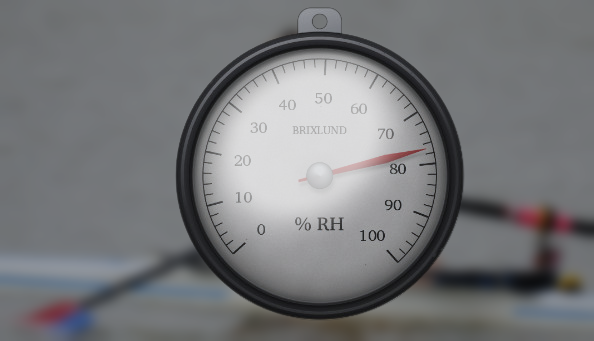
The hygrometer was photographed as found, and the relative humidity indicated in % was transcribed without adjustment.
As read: 77 %
